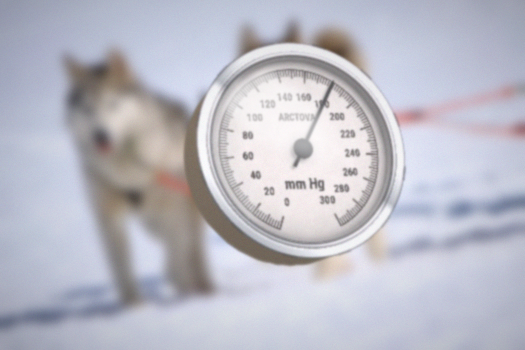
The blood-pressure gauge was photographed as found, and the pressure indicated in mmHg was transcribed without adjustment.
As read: 180 mmHg
